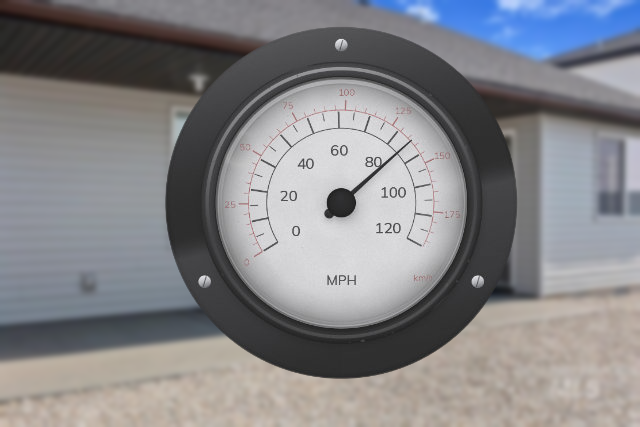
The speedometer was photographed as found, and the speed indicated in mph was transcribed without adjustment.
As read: 85 mph
